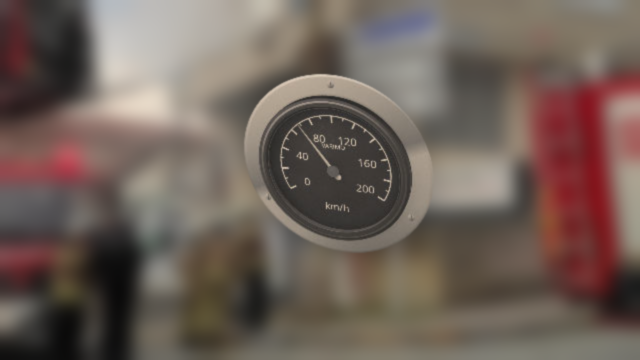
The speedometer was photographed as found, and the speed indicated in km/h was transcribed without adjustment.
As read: 70 km/h
